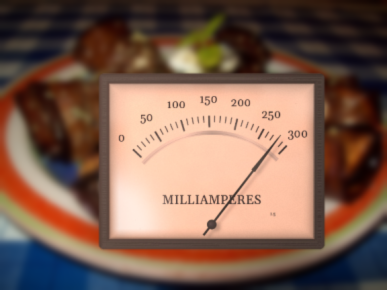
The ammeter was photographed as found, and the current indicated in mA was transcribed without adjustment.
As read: 280 mA
